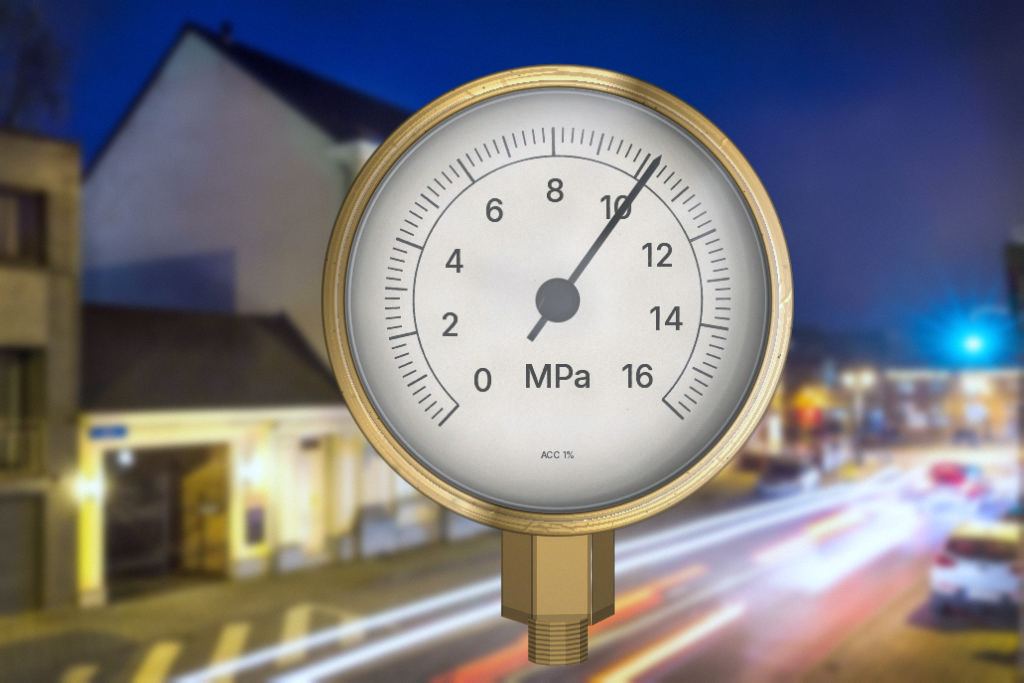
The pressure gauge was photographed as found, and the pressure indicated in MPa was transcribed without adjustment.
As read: 10.2 MPa
